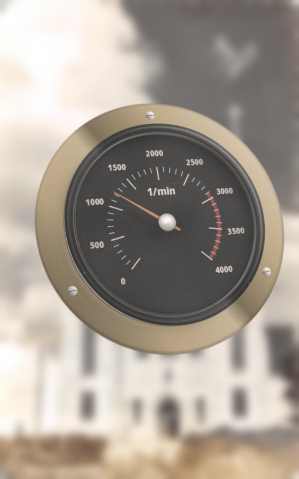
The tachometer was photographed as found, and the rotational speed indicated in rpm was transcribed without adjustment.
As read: 1200 rpm
